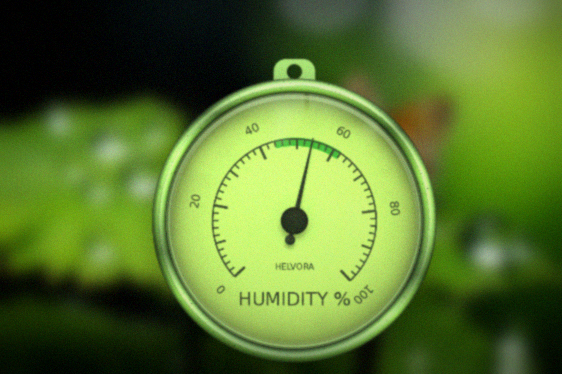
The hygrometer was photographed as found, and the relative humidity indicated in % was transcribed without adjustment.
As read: 54 %
